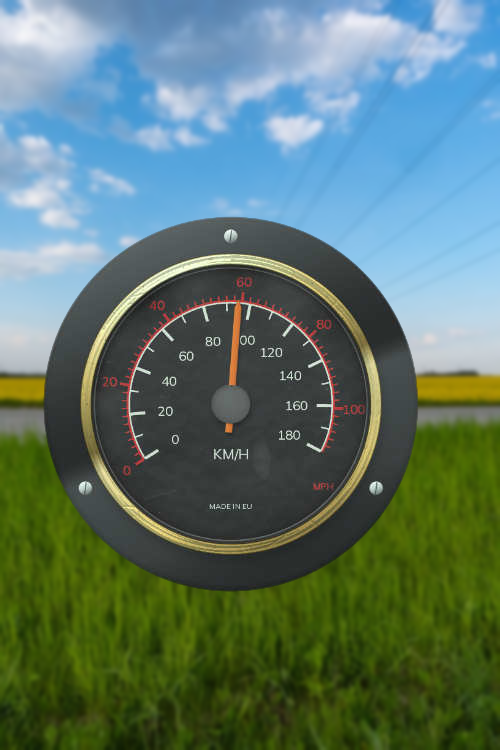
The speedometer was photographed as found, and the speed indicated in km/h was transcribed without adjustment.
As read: 95 km/h
